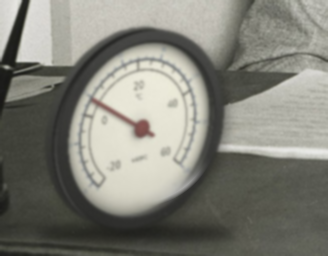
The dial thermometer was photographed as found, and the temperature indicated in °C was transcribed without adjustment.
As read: 4 °C
